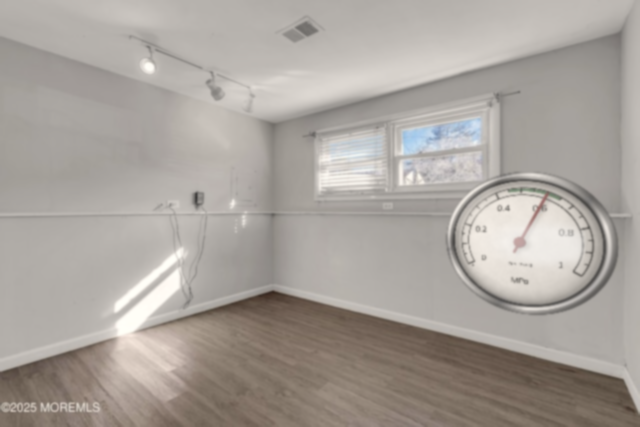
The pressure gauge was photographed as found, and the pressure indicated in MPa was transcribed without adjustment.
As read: 0.6 MPa
